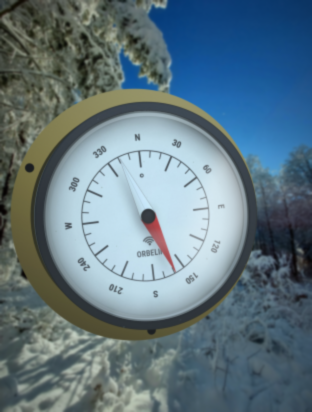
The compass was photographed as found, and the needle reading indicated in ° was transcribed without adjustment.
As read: 160 °
